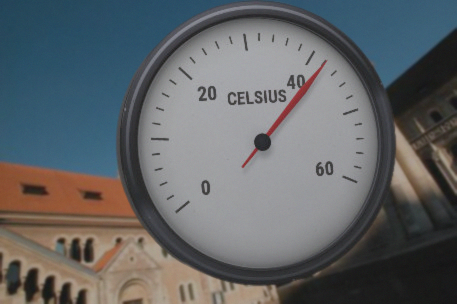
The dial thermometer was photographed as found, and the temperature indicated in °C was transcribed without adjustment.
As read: 42 °C
